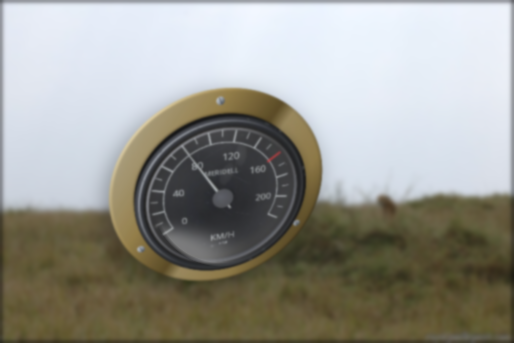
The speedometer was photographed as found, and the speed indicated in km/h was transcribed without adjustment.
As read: 80 km/h
